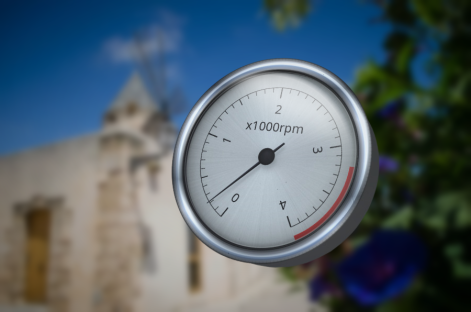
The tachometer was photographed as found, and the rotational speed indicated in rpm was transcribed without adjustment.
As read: 200 rpm
